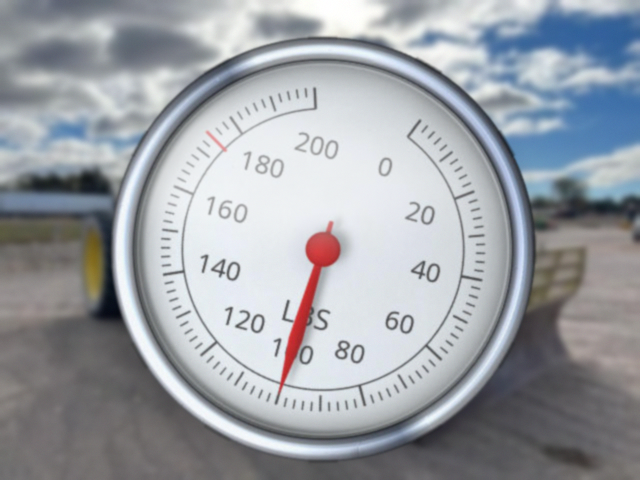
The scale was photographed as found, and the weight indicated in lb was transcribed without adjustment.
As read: 100 lb
